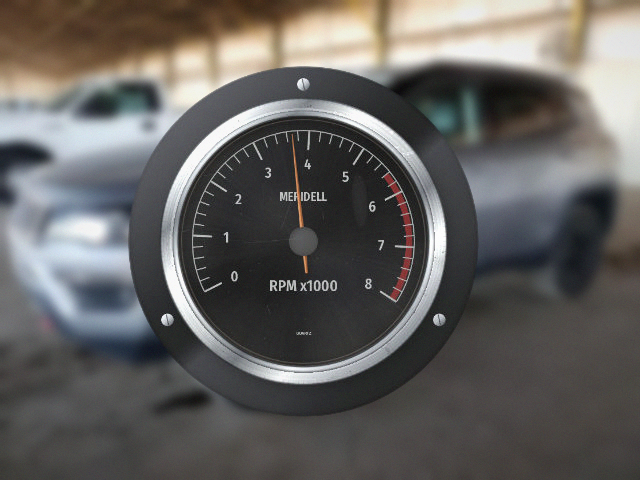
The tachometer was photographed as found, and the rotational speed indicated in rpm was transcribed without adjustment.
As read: 3700 rpm
